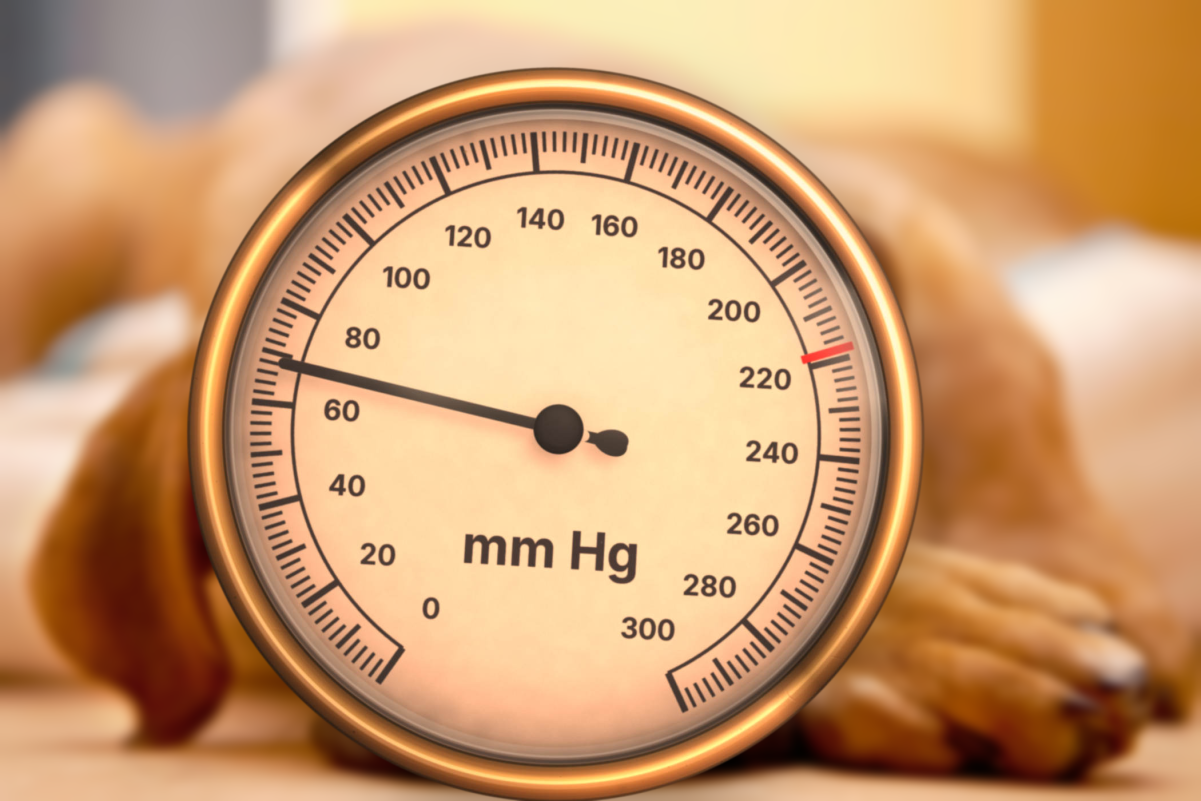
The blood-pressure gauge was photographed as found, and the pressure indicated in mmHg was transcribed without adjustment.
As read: 68 mmHg
